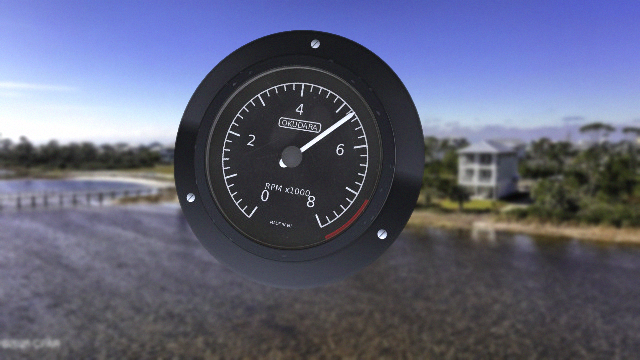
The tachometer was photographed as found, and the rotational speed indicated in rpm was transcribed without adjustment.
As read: 5300 rpm
